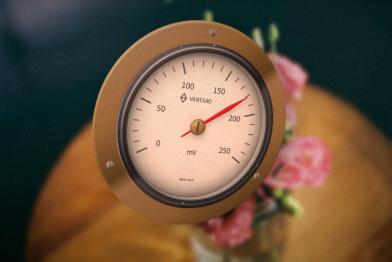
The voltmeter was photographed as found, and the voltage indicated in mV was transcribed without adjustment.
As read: 180 mV
